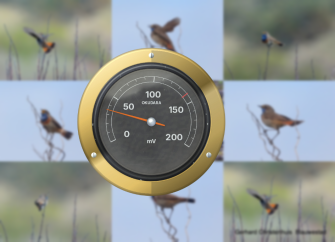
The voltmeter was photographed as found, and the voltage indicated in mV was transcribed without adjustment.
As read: 35 mV
